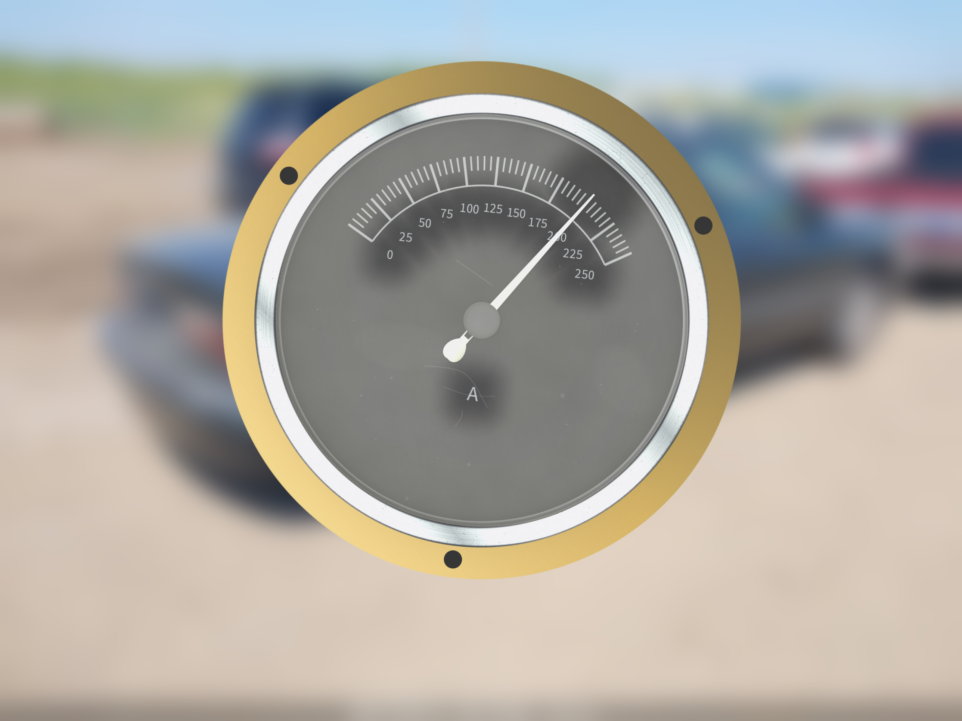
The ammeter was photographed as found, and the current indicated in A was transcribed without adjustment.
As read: 200 A
